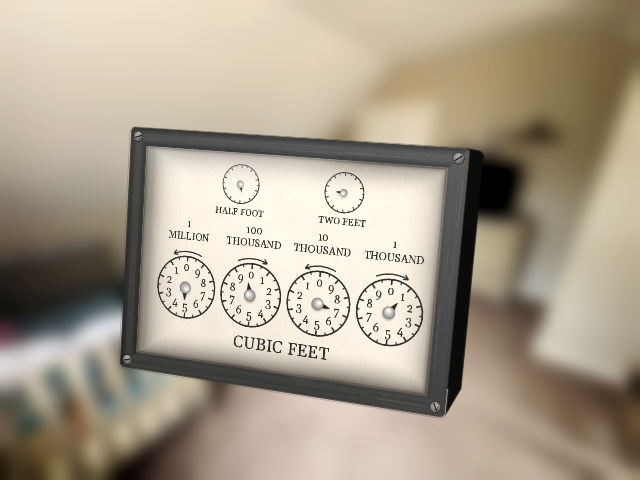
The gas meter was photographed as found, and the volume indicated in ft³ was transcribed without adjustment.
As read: 497100 ft³
